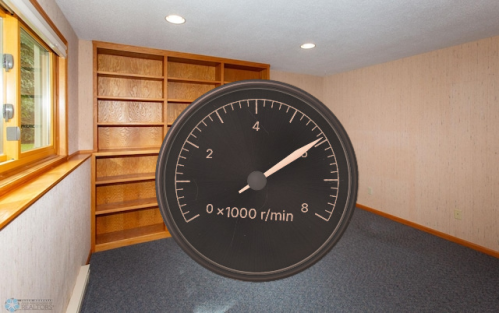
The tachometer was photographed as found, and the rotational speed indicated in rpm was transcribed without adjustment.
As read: 5900 rpm
